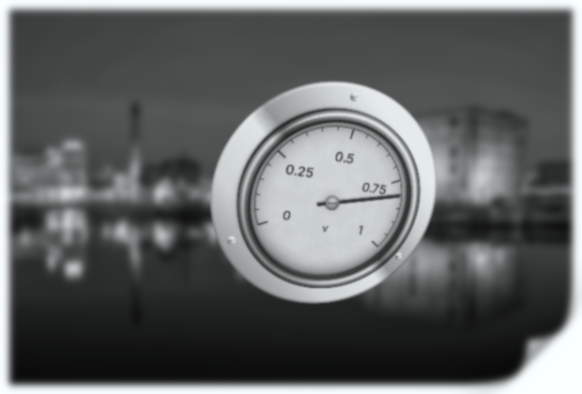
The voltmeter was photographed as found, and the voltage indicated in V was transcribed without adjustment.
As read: 0.8 V
